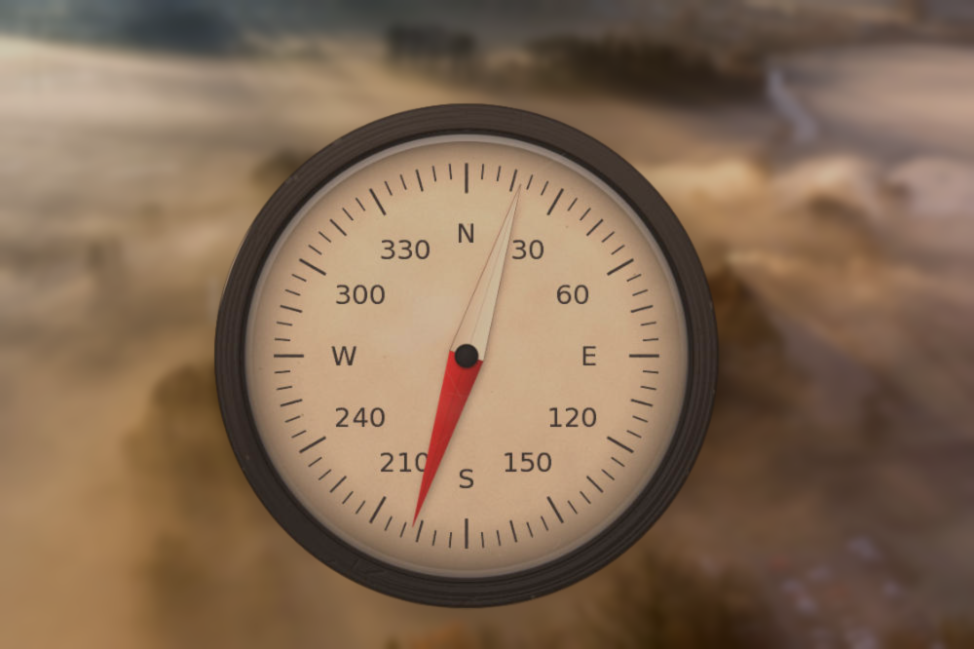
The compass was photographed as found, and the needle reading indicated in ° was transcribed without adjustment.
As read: 197.5 °
